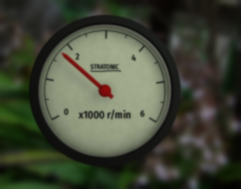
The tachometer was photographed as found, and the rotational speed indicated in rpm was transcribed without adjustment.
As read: 1750 rpm
